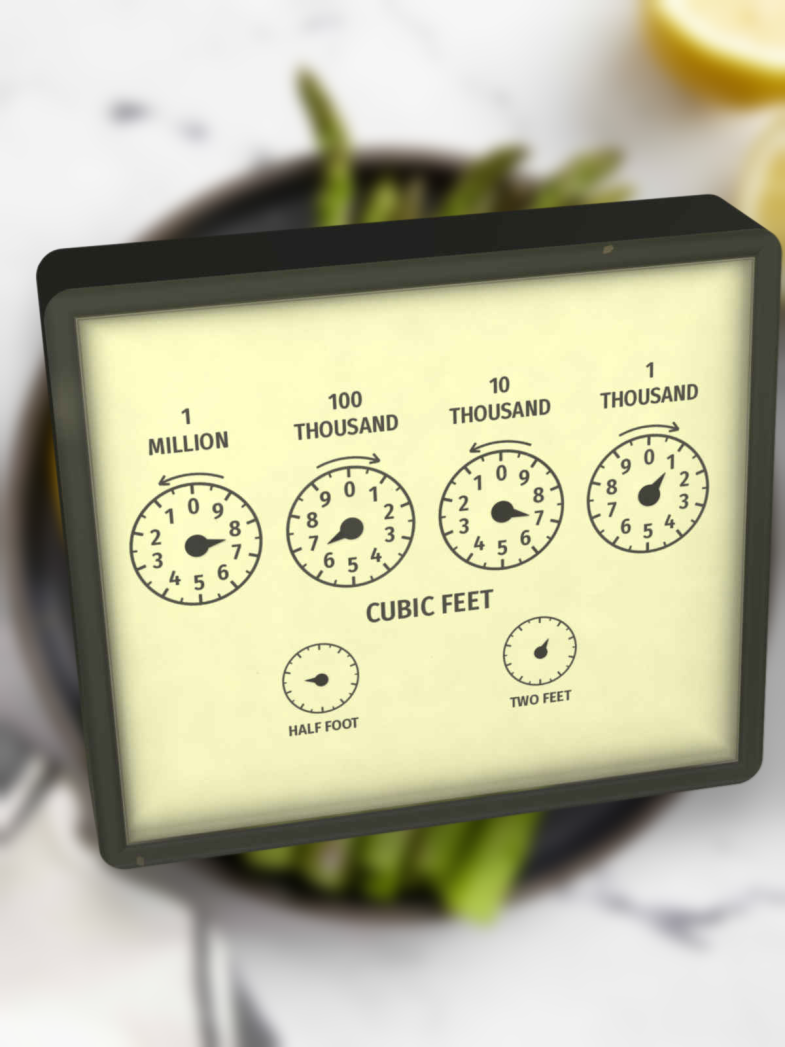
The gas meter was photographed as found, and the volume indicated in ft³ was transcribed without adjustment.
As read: 767100 ft³
